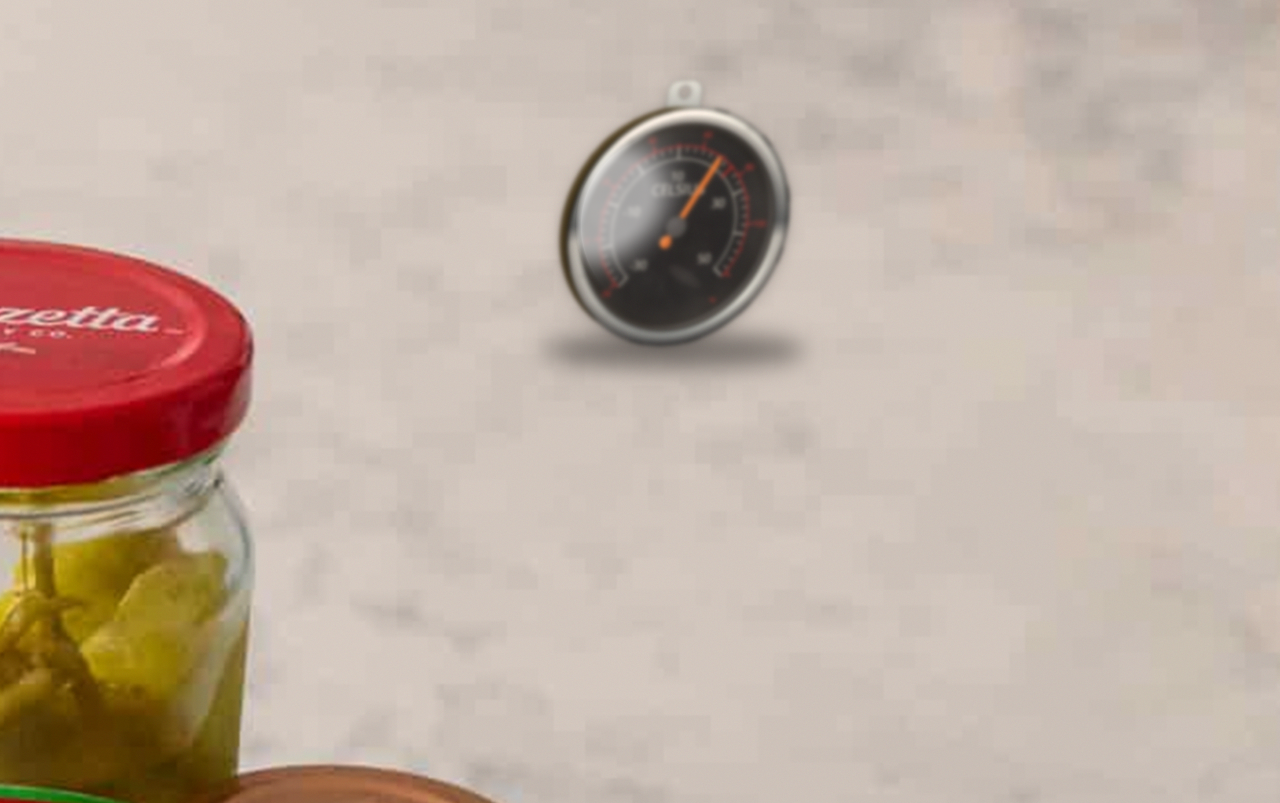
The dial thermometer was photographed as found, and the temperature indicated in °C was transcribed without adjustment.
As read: 20 °C
